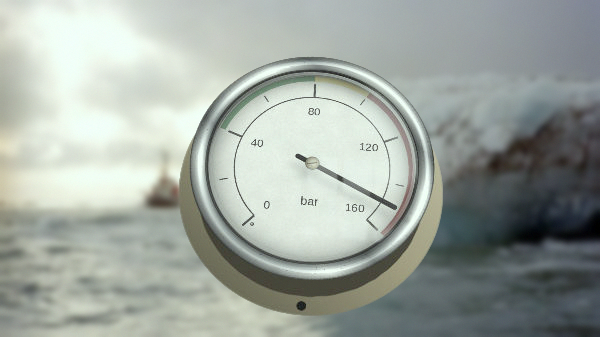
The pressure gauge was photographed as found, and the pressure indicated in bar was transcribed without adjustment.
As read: 150 bar
